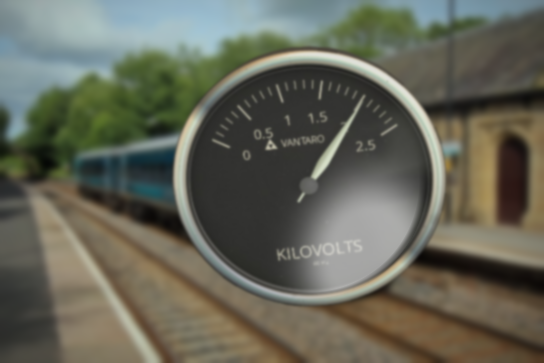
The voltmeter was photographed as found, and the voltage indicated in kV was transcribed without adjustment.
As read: 2 kV
